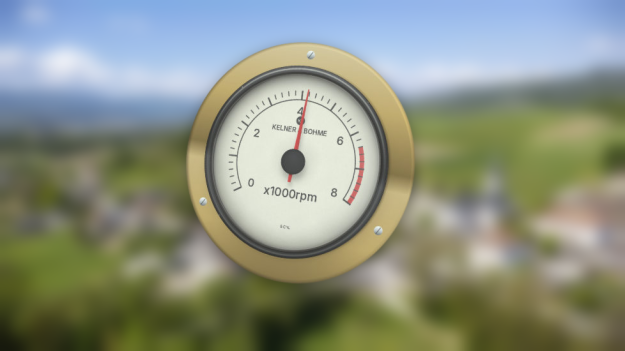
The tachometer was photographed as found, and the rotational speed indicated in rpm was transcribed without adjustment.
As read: 4200 rpm
